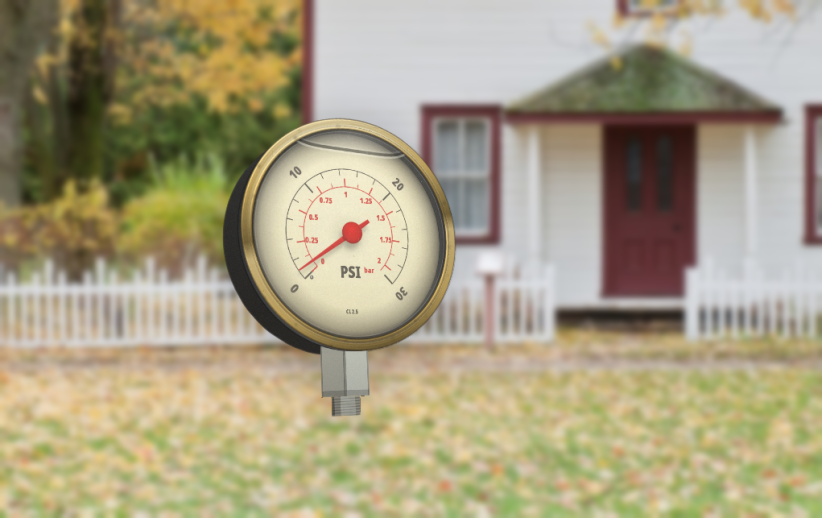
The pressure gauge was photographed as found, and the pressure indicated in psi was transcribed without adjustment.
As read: 1 psi
